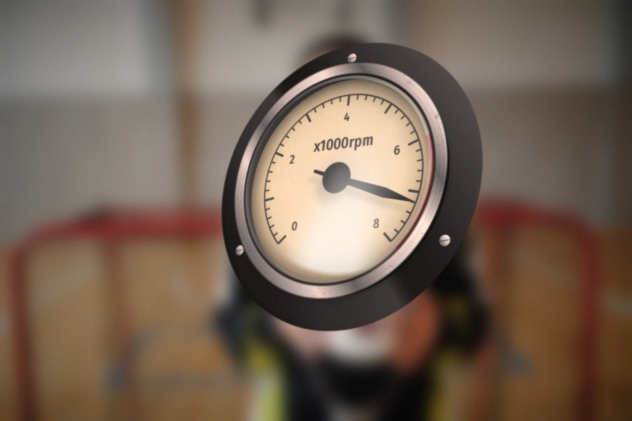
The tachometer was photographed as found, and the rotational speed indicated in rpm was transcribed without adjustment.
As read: 7200 rpm
